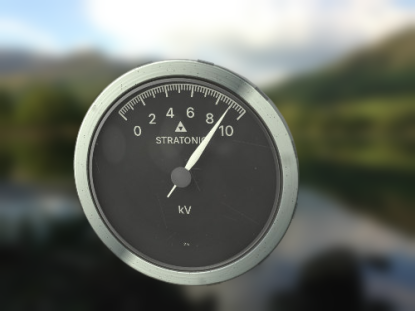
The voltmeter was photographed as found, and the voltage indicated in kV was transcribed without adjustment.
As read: 9 kV
